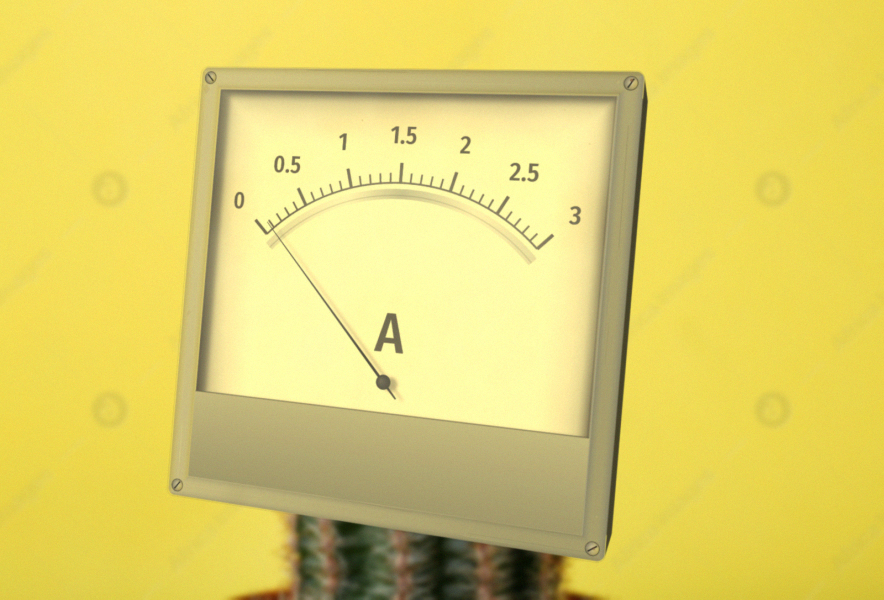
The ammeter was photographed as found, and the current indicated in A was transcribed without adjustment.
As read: 0.1 A
